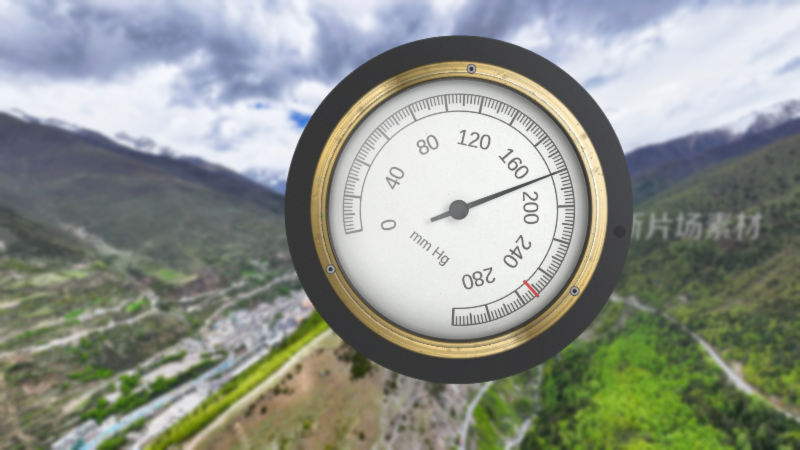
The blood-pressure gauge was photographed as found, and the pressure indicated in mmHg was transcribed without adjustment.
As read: 180 mmHg
